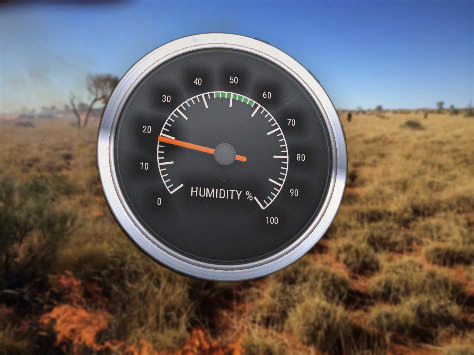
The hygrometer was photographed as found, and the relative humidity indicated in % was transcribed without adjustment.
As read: 18 %
